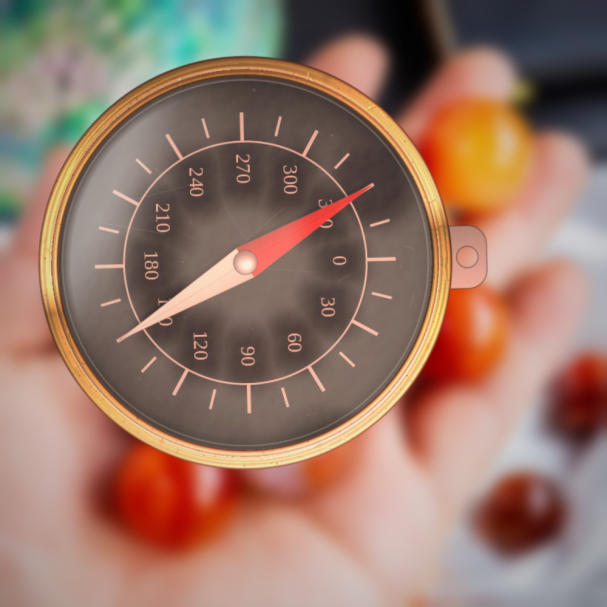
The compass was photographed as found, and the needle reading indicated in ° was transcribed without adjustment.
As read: 330 °
